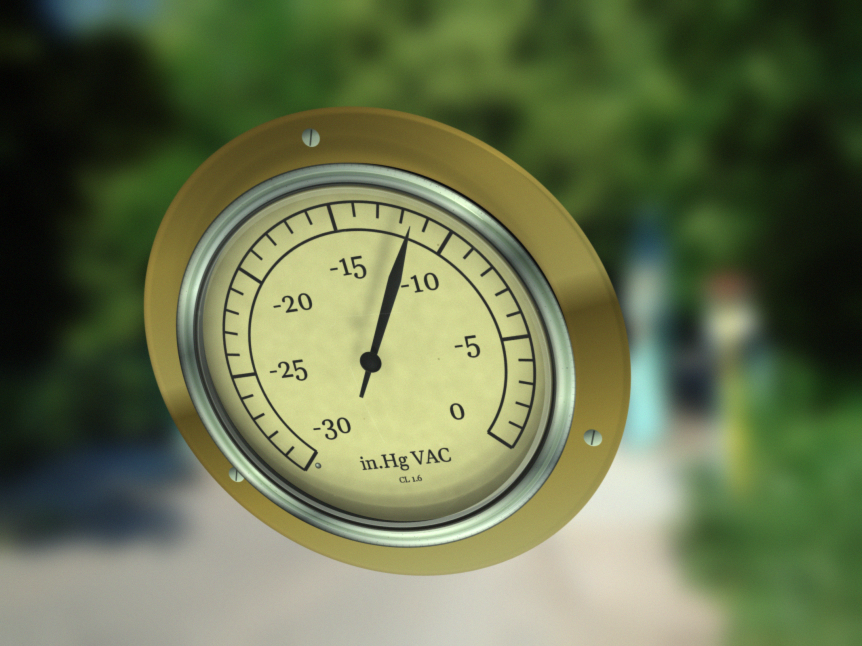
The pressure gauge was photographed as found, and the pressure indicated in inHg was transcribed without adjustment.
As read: -11.5 inHg
